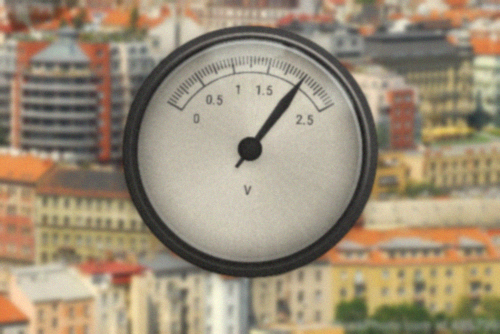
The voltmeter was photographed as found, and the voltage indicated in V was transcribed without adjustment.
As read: 2 V
